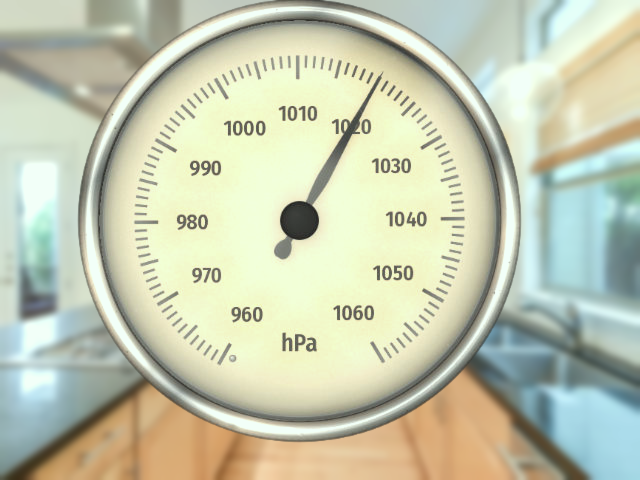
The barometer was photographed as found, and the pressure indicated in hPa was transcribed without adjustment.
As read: 1020 hPa
